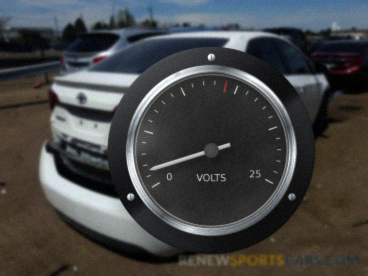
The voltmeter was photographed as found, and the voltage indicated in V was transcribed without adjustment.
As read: 1.5 V
